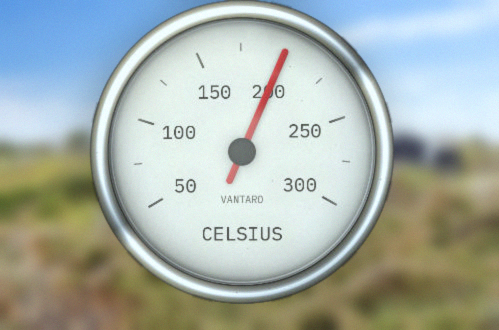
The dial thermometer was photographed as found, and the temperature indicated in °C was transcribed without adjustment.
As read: 200 °C
